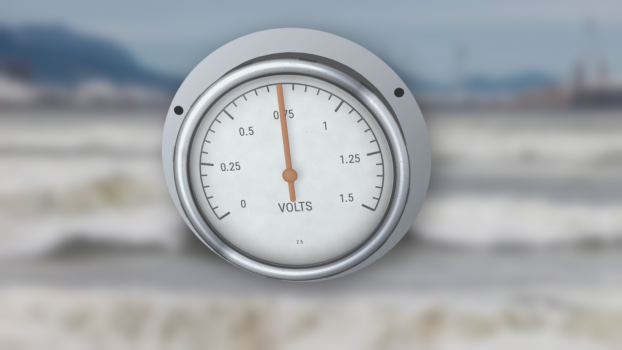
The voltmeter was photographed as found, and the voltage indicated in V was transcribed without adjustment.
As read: 0.75 V
